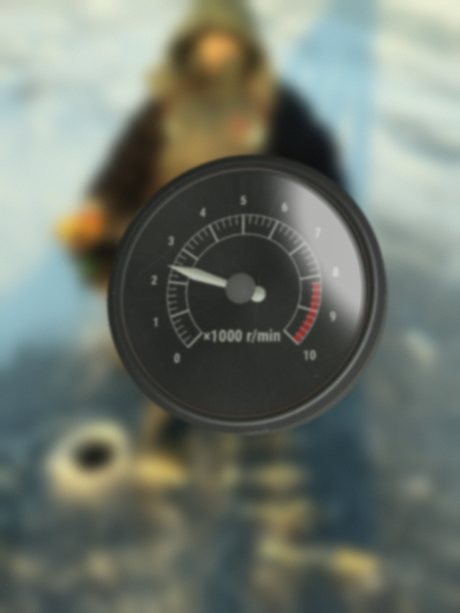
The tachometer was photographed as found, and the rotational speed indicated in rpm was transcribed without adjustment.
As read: 2400 rpm
